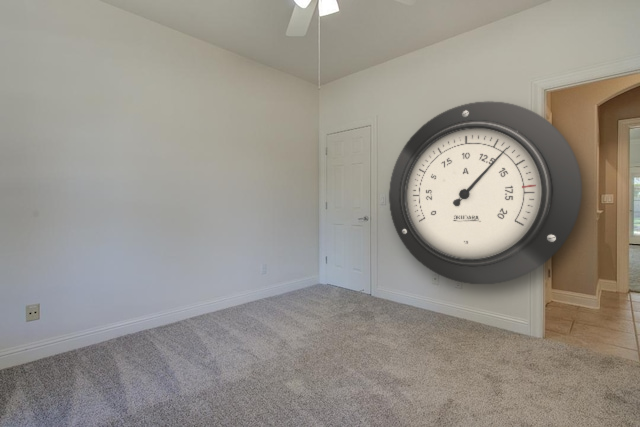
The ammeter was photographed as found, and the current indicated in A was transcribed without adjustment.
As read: 13.5 A
